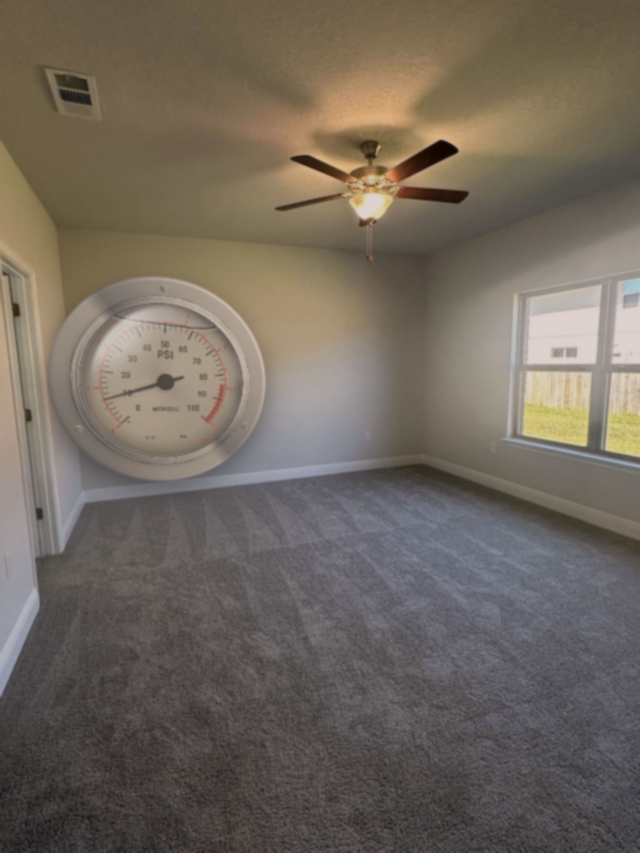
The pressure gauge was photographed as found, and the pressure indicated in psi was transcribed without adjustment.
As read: 10 psi
